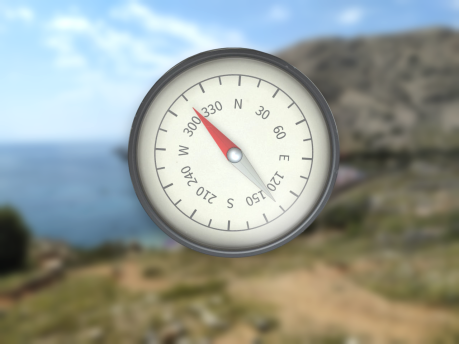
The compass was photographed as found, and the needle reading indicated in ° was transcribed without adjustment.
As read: 315 °
